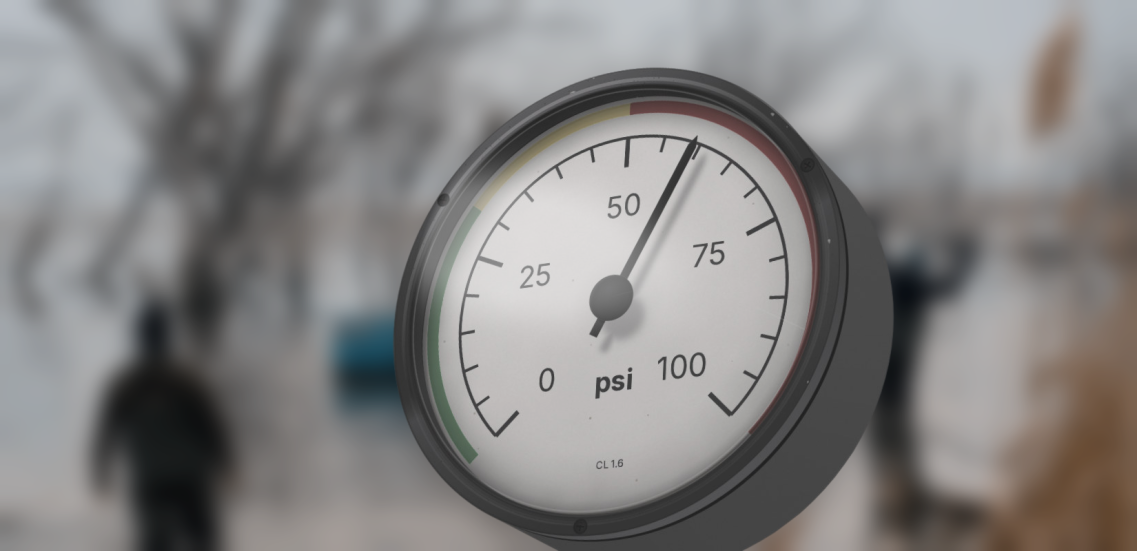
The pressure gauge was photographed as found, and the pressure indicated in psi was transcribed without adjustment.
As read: 60 psi
